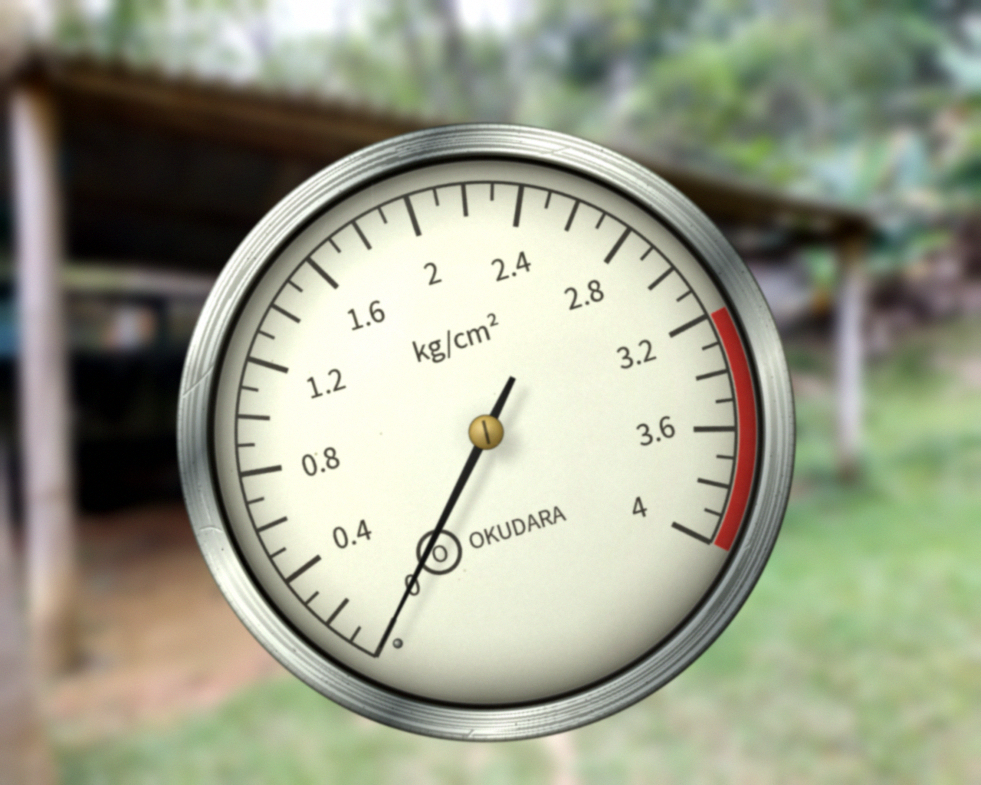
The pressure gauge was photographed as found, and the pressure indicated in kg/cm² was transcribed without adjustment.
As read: 0 kg/cm²
